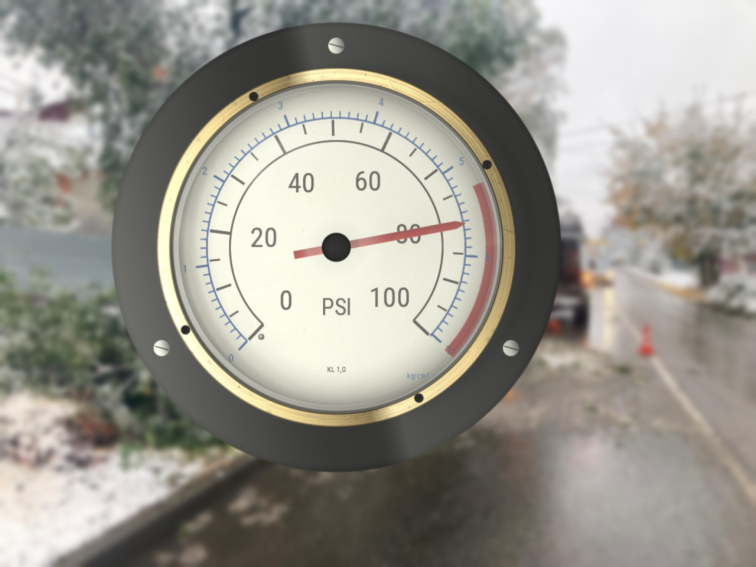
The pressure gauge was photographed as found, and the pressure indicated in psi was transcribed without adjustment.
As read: 80 psi
